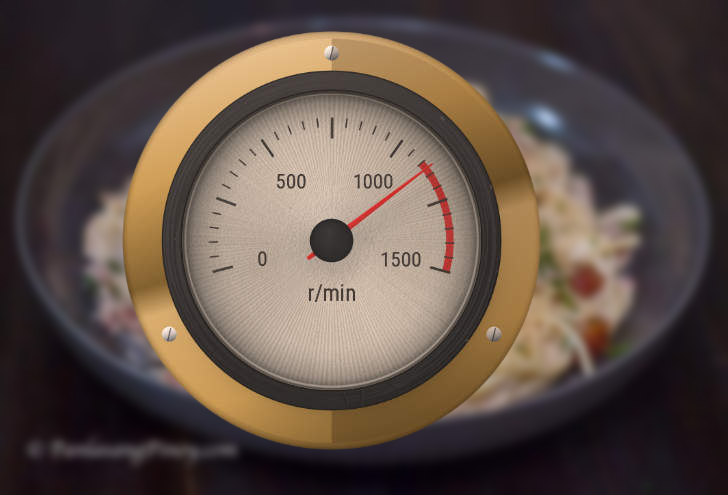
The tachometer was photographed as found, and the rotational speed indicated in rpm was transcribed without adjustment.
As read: 1125 rpm
